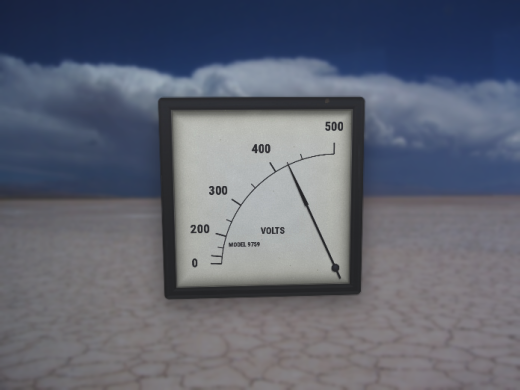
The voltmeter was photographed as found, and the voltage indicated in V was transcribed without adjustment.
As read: 425 V
